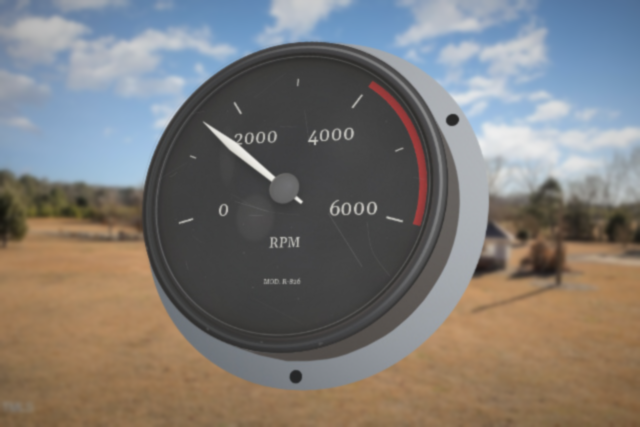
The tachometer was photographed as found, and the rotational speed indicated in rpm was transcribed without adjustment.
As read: 1500 rpm
